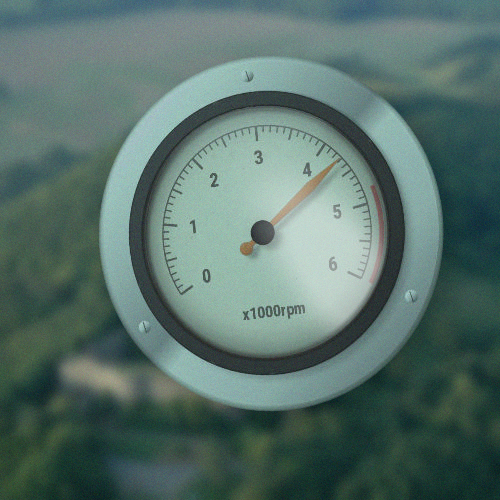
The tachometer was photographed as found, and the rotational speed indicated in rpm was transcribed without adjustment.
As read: 4300 rpm
